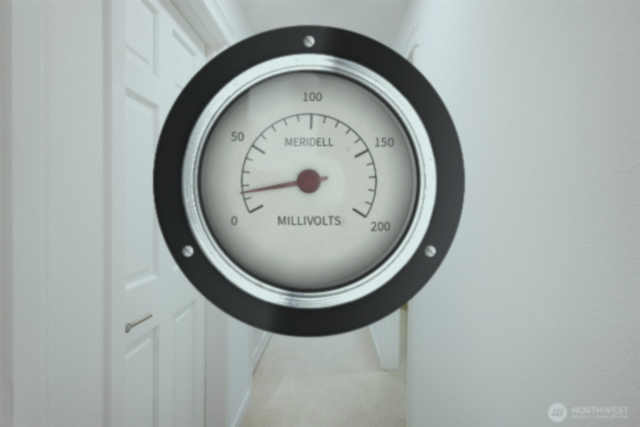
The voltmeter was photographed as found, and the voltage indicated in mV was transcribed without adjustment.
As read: 15 mV
